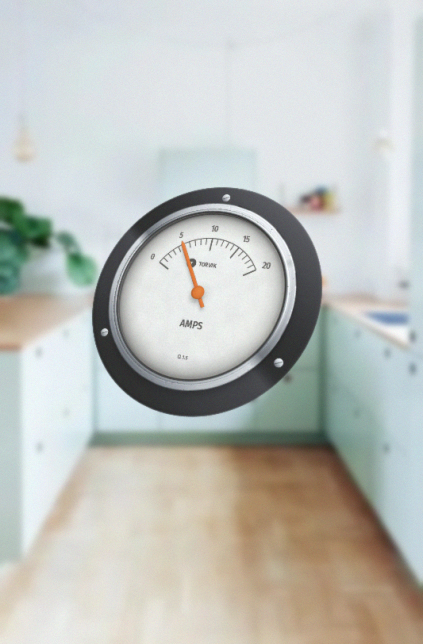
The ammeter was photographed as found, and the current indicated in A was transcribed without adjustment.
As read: 5 A
